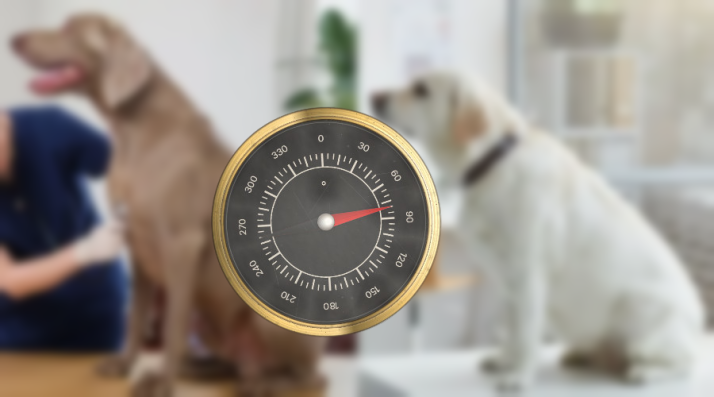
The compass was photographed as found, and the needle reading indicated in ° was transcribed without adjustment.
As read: 80 °
